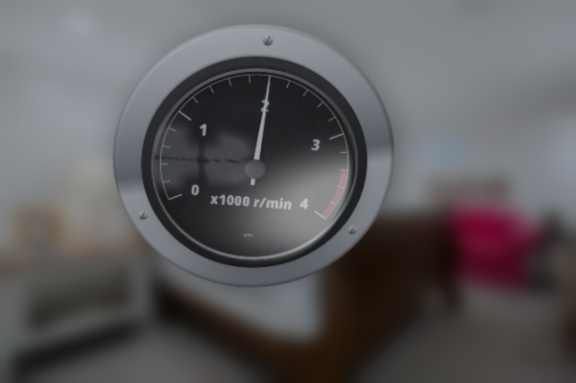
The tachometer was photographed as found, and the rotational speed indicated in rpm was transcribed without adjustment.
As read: 2000 rpm
